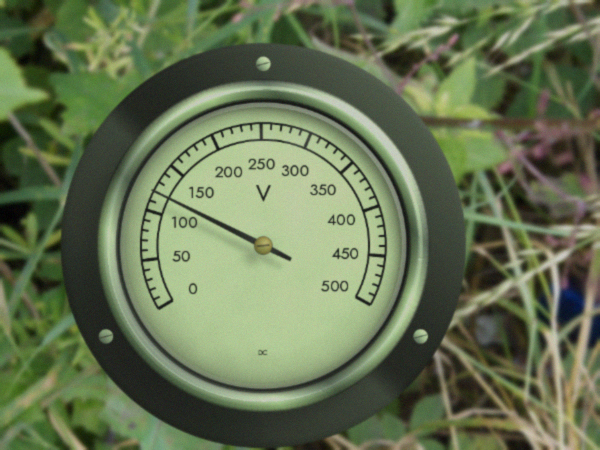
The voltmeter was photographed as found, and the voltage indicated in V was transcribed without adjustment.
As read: 120 V
